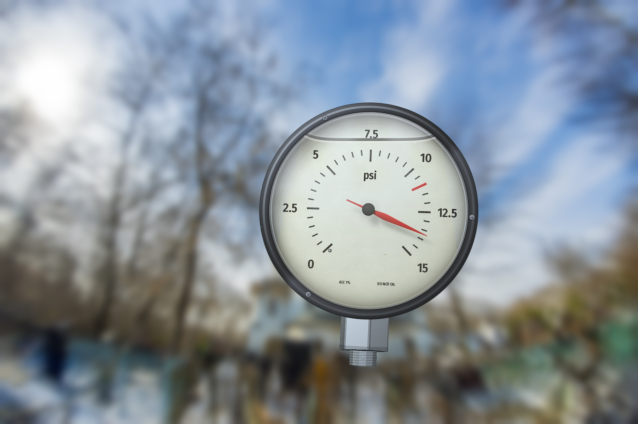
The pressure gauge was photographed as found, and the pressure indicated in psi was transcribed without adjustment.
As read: 13.75 psi
